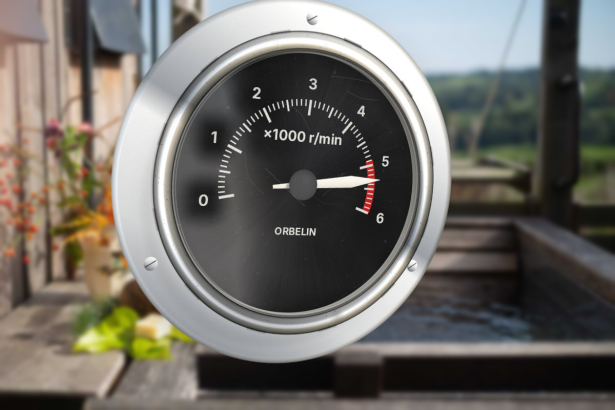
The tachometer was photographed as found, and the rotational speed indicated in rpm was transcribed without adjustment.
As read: 5300 rpm
